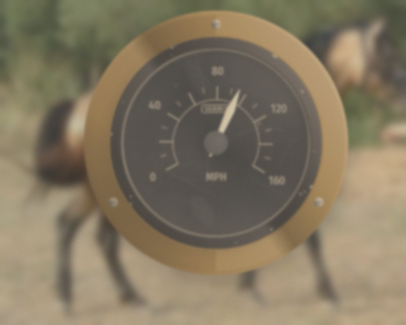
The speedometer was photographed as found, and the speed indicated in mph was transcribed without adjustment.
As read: 95 mph
